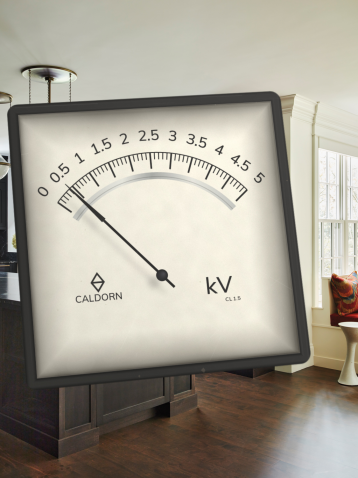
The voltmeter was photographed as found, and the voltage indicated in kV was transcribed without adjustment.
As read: 0.4 kV
